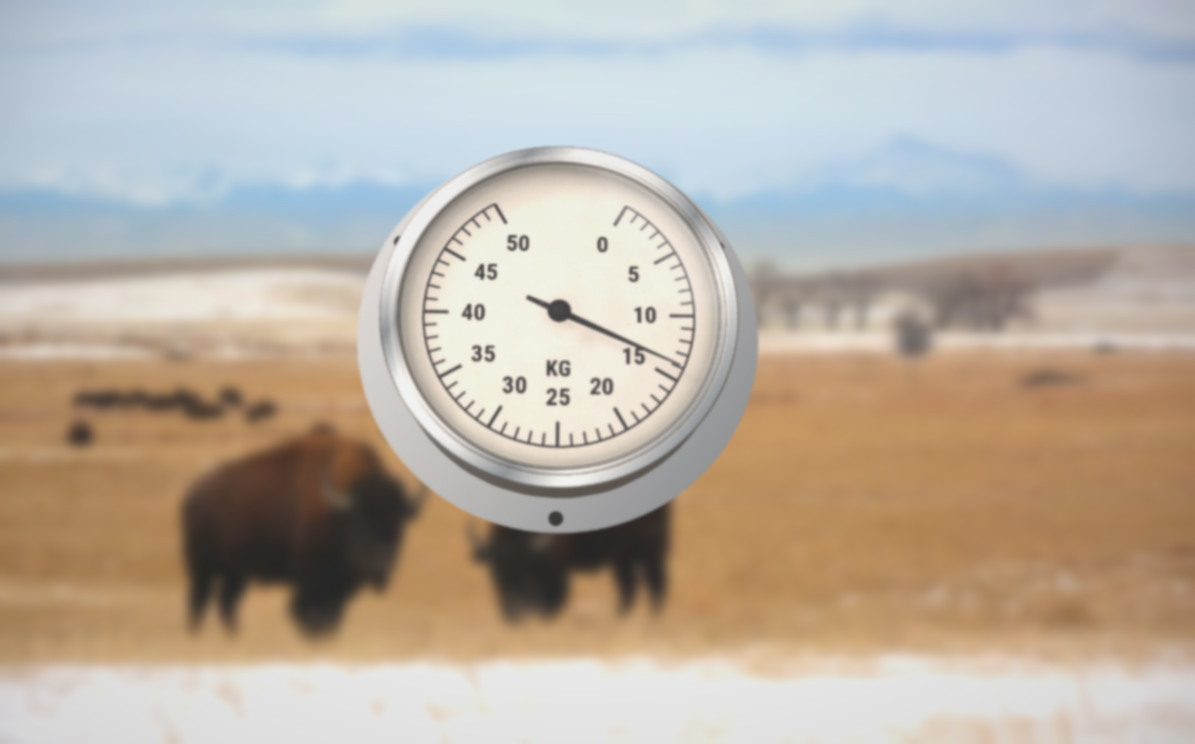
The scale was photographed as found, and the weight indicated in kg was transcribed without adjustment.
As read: 14 kg
